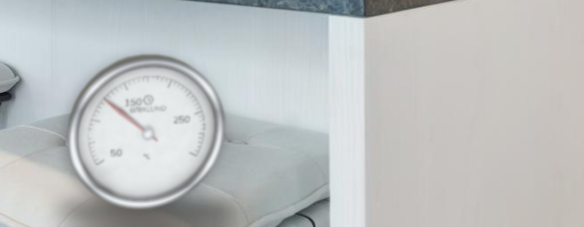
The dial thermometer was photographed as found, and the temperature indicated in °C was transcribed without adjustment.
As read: 125 °C
